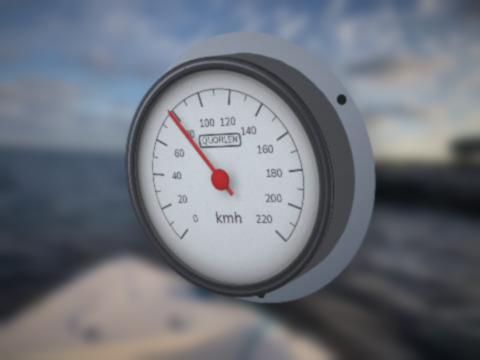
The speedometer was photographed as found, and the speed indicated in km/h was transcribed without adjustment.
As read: 80 km/h
